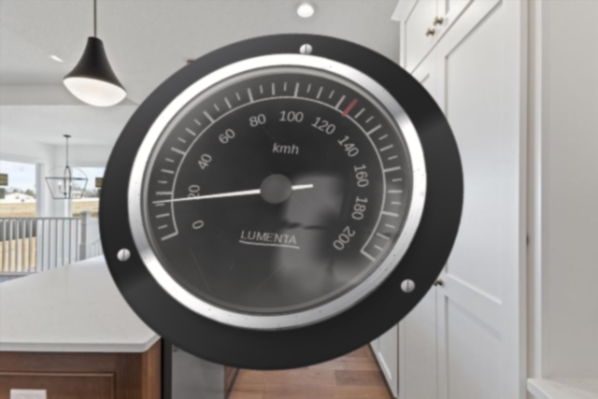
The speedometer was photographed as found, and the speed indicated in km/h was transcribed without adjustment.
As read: 15 km/h
